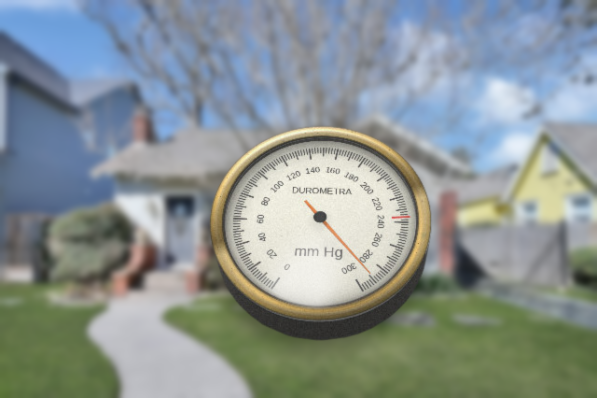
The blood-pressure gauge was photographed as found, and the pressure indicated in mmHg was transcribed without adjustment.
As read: 290 mmHg
